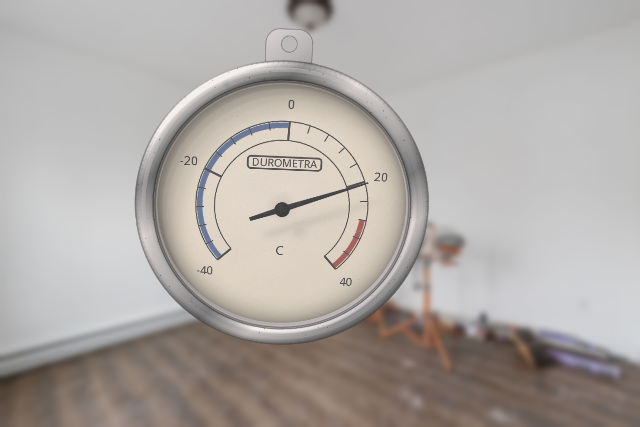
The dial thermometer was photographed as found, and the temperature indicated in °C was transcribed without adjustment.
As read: 20 °C
